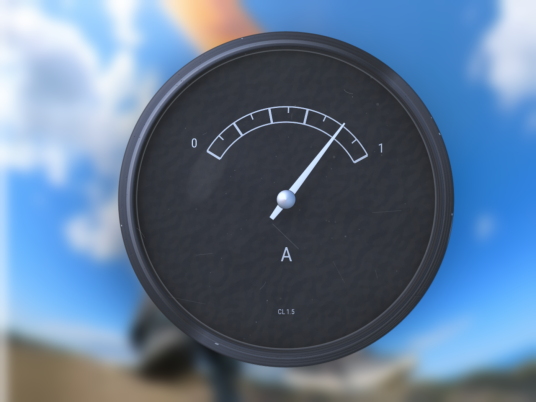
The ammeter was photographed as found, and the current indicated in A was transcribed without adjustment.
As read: 0.8 A
